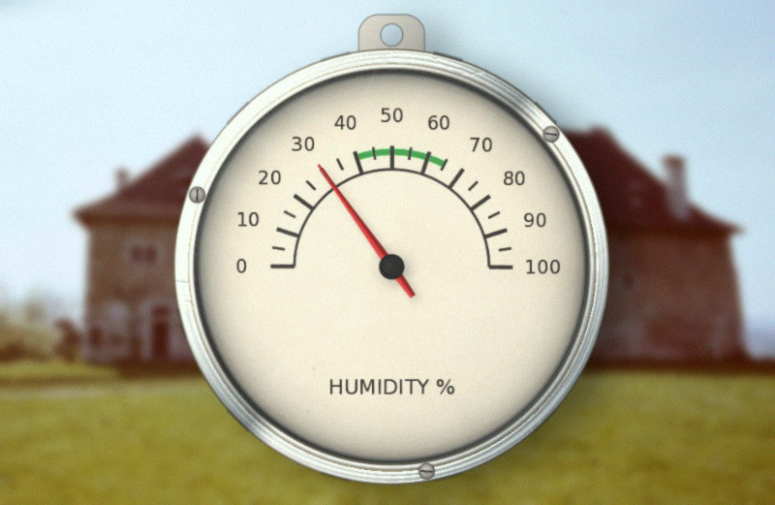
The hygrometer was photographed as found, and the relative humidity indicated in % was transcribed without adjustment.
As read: 30 %
